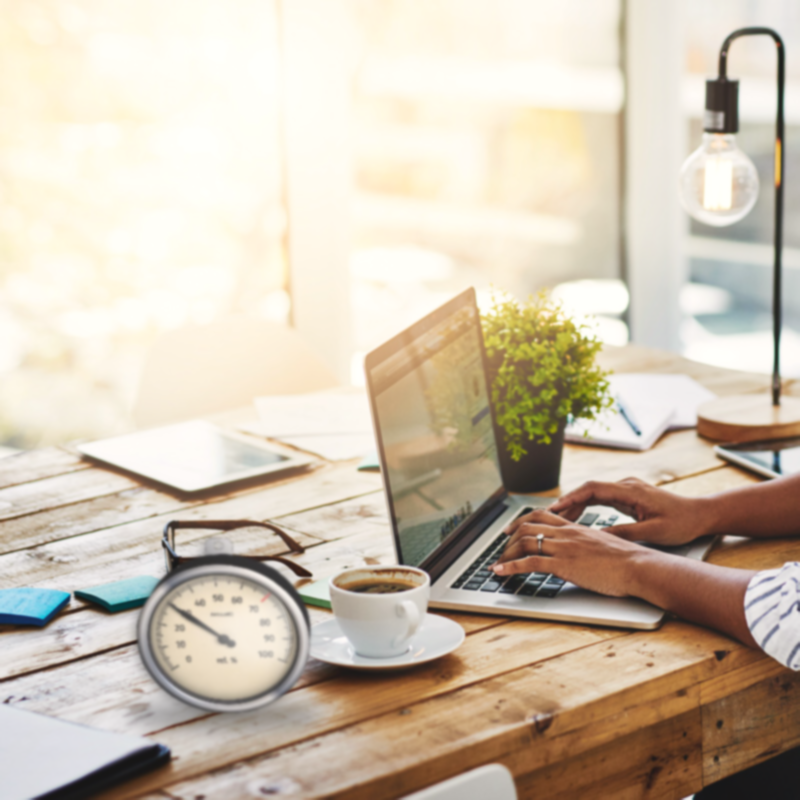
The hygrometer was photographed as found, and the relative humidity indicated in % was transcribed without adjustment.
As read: 30 %
